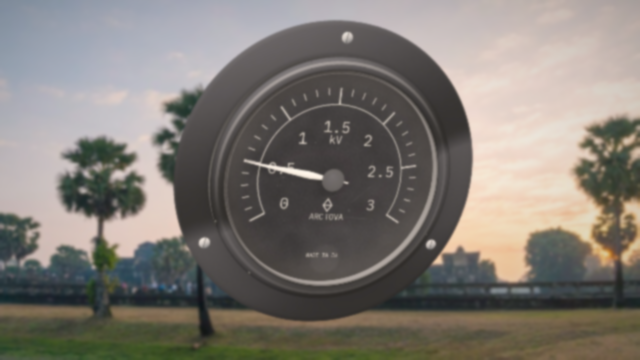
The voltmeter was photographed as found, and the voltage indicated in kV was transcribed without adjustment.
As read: 0.5 kV
